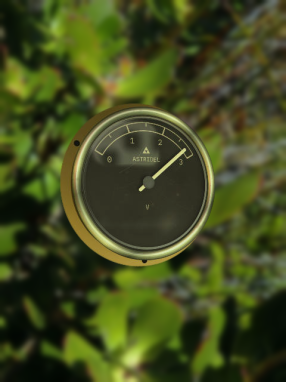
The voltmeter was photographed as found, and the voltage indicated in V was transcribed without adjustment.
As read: 2.75 V
